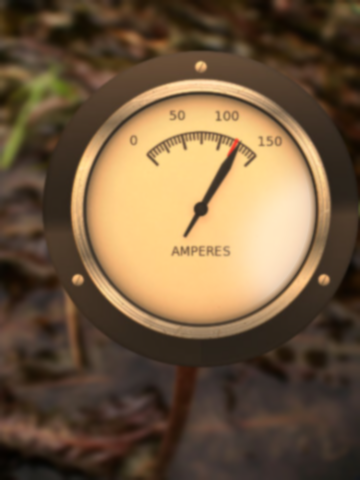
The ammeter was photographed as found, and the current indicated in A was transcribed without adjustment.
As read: 125 A
